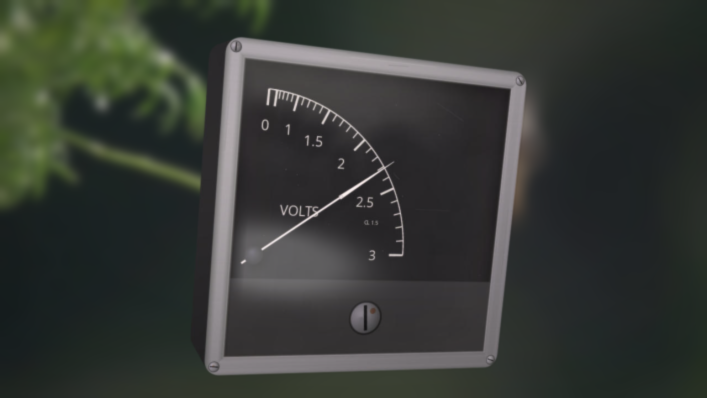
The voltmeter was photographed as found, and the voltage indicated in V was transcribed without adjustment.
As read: 2.3 V
